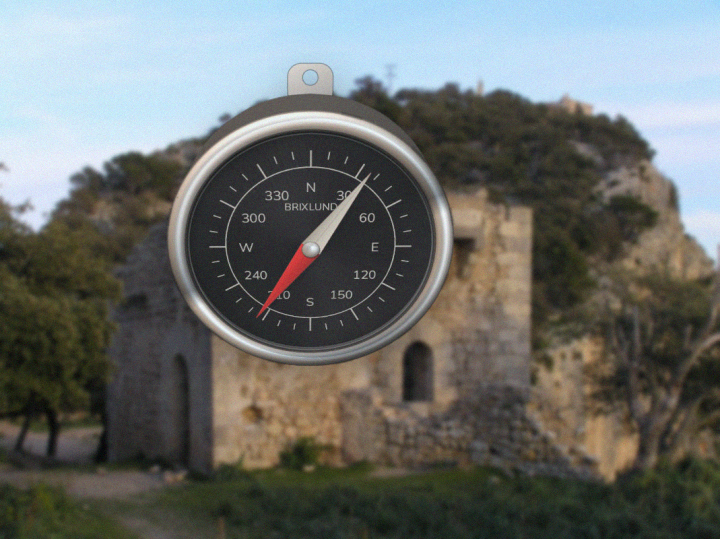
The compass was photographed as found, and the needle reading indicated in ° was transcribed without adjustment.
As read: 215 °
